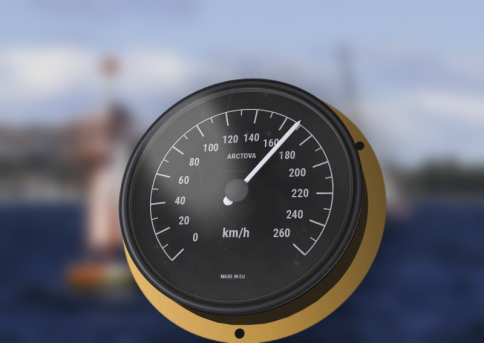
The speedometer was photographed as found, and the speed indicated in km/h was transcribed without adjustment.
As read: 170 km/h
